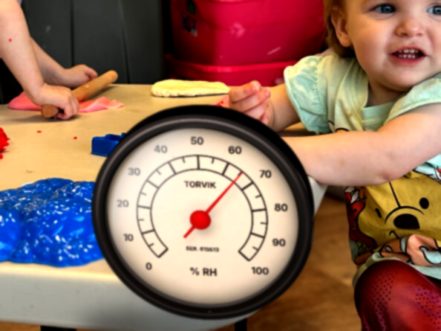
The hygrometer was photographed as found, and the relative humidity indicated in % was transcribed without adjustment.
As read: 65 %
